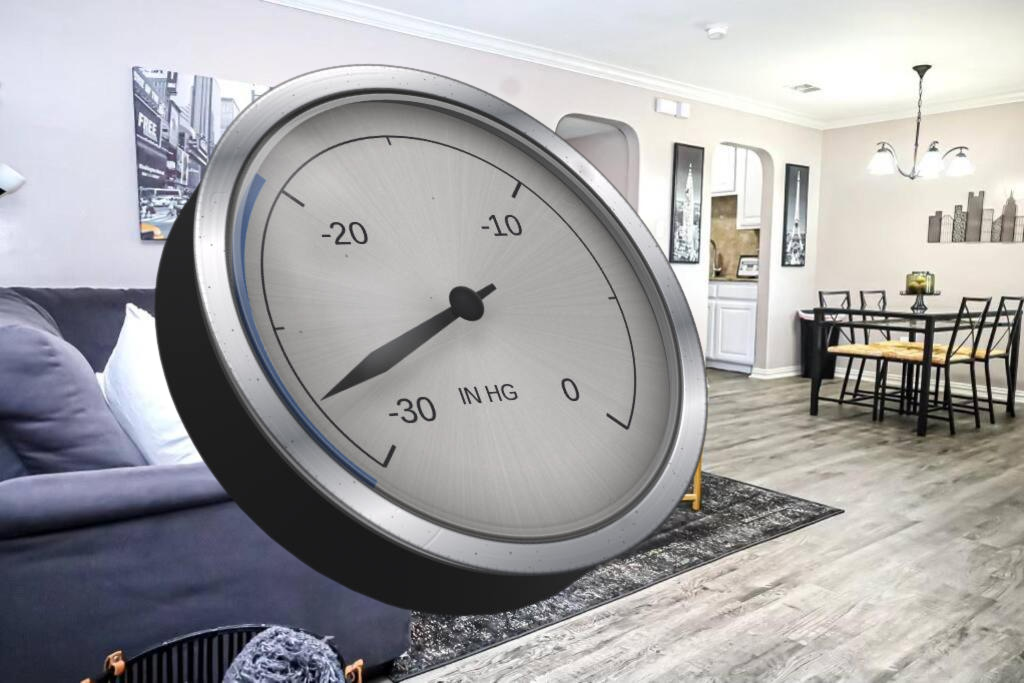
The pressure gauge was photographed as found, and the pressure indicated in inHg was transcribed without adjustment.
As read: -27.5 inHg
